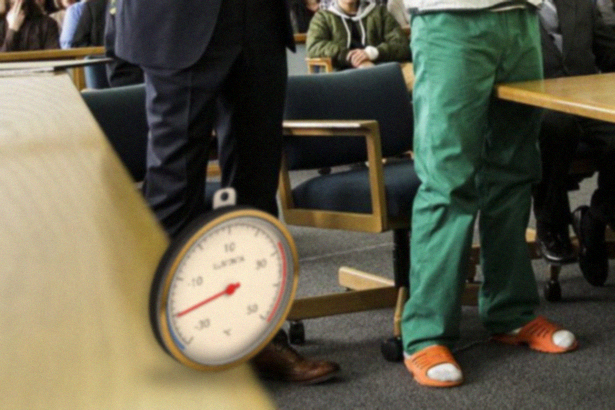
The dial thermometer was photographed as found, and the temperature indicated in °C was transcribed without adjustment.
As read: -20 °C
